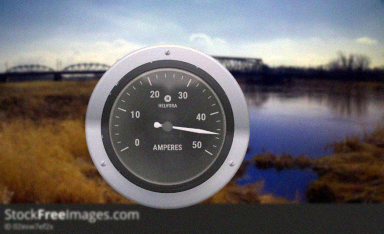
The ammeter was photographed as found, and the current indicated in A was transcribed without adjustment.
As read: 45 A
